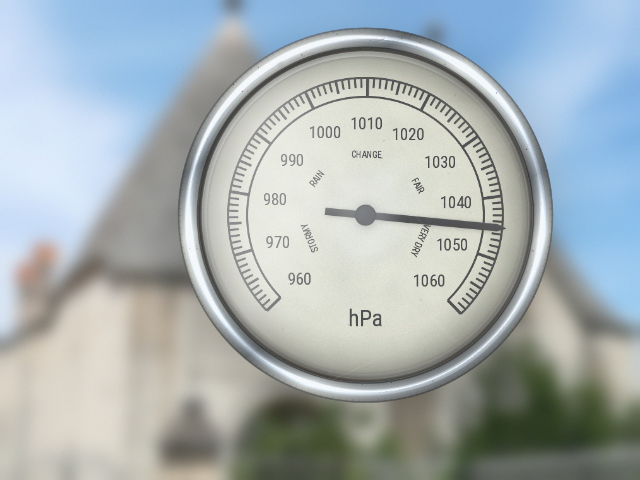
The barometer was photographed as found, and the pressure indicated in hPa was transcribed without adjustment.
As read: 1045 hPa
